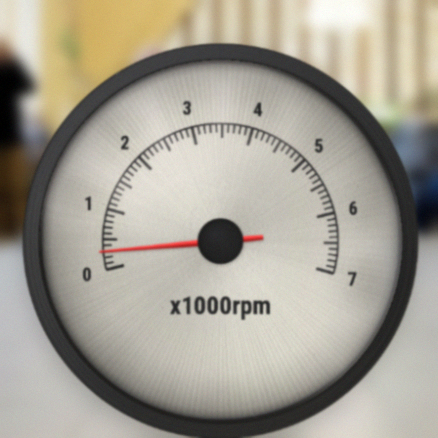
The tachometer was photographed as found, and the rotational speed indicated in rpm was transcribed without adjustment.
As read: 300 rpm
